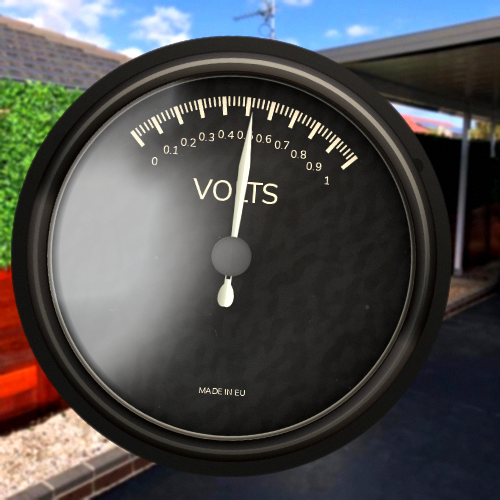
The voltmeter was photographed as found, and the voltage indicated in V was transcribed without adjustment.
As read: 0.52 V
